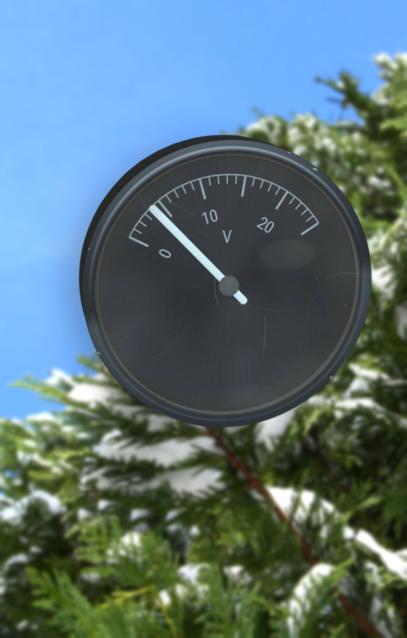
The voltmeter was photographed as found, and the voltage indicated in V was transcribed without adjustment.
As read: 4 V
